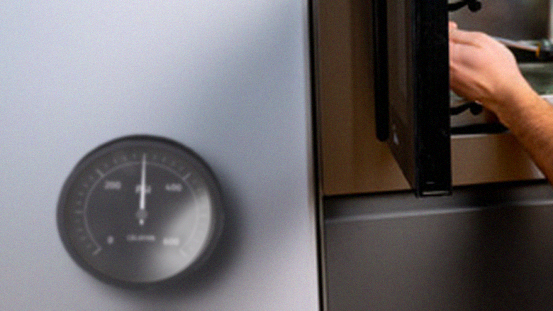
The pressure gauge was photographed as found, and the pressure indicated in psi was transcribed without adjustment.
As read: 300 psi
